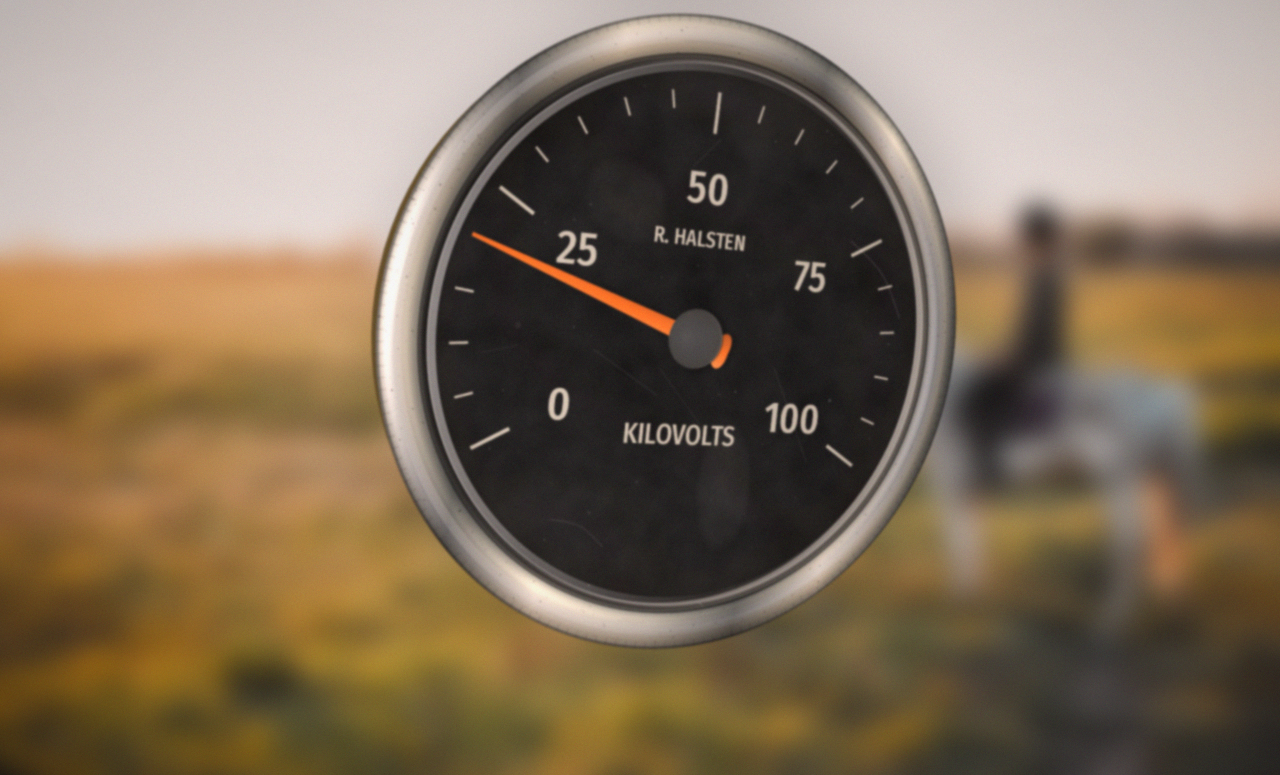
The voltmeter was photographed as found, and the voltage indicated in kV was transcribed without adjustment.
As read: 20 kV
